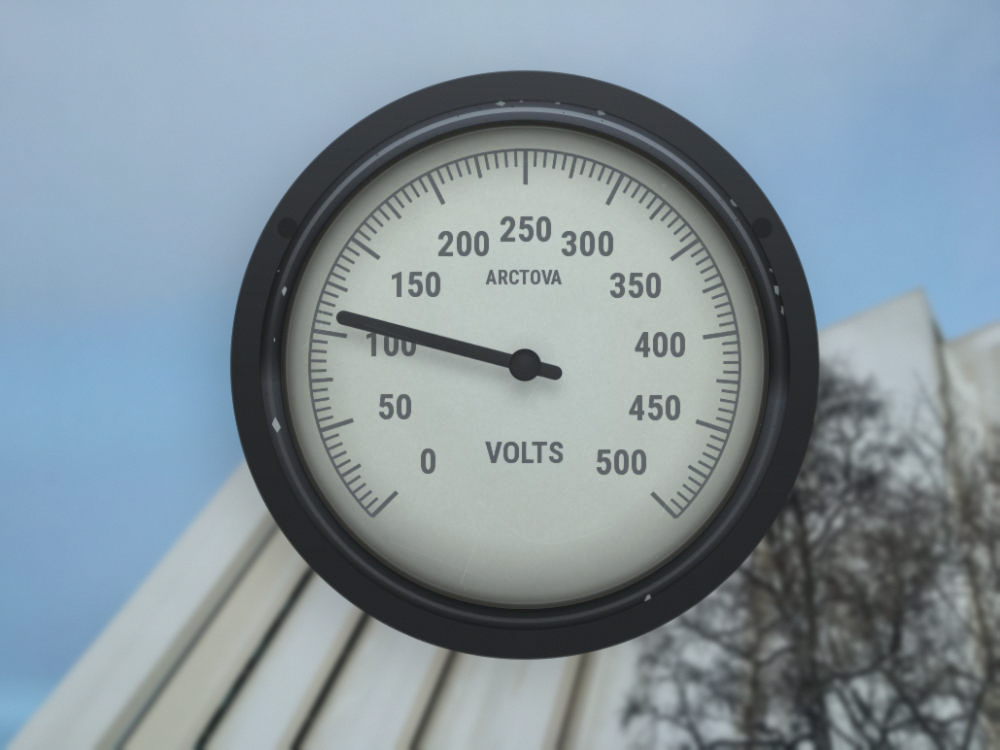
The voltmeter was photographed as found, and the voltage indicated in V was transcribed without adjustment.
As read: 110 V
